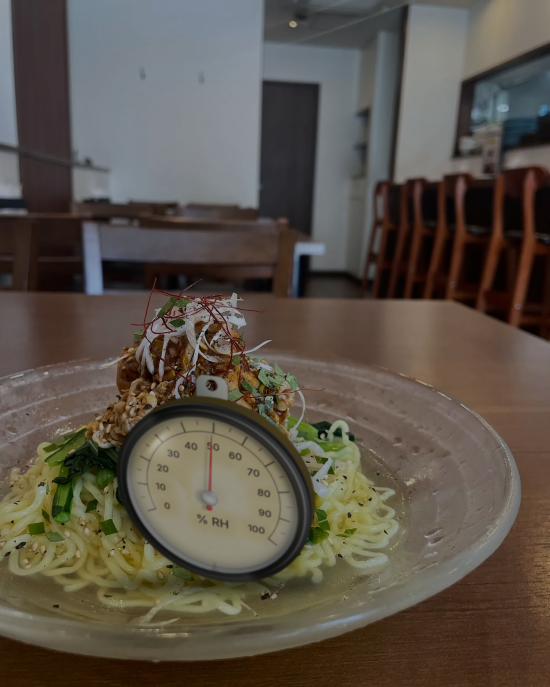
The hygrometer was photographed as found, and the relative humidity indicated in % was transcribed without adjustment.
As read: 50 %
